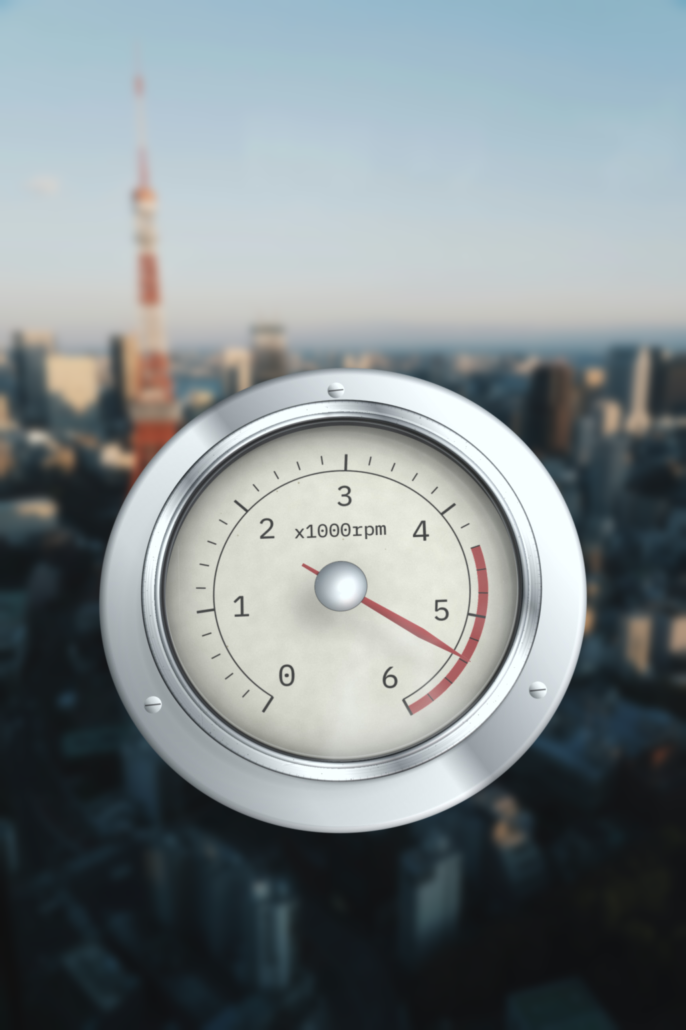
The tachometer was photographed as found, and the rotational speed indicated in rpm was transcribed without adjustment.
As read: 5400 rpm
